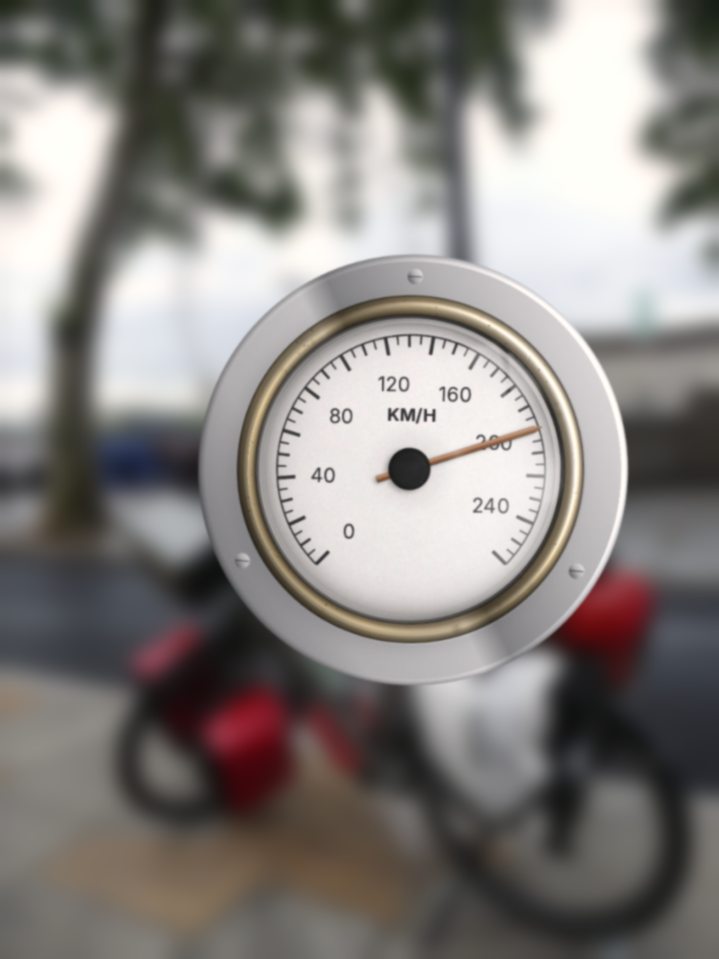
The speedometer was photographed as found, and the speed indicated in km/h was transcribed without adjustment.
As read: 200 km/h
